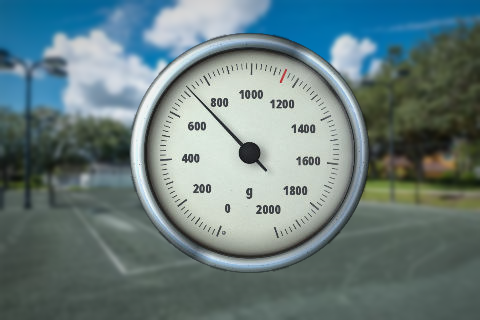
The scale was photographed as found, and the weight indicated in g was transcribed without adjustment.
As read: 720 g
